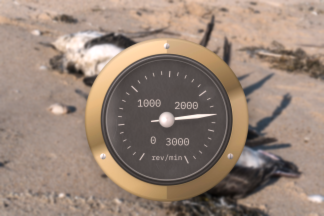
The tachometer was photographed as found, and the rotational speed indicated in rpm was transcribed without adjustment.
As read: 2300 rpm
